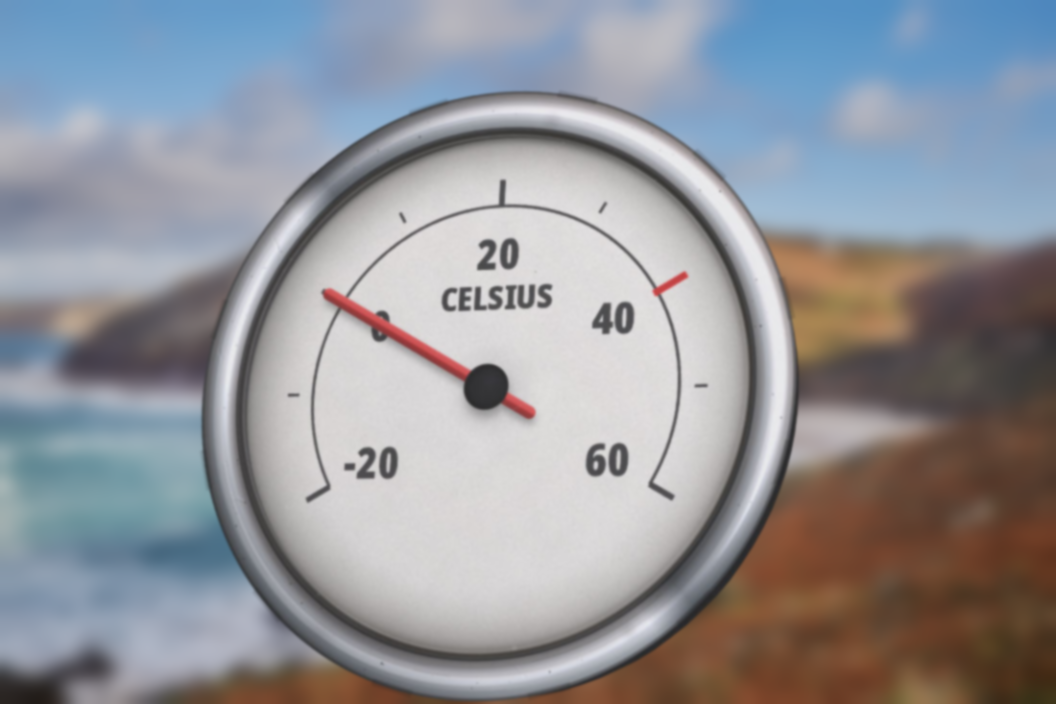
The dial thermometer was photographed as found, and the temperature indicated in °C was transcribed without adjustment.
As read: 0 °C
